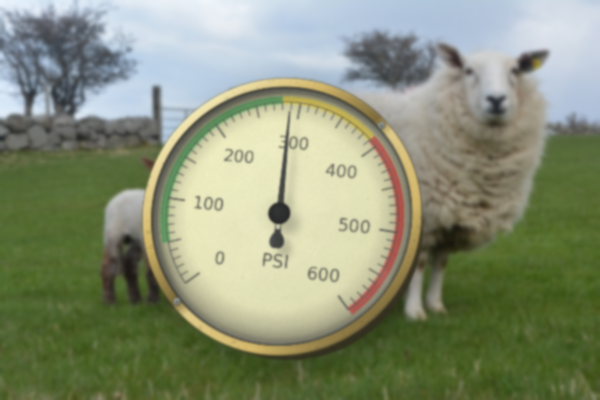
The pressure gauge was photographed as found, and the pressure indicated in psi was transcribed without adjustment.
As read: 290 psi
